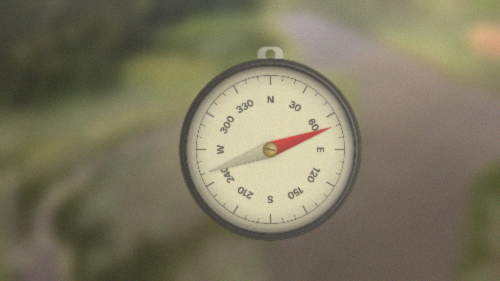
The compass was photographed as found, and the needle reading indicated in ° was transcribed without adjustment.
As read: 70 °
